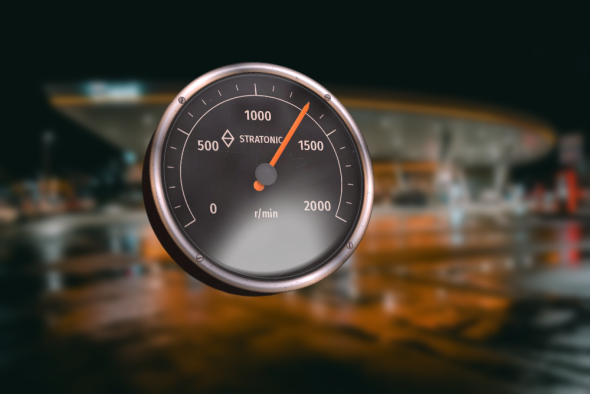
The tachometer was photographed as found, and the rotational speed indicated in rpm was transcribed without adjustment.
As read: 1300 rpm
